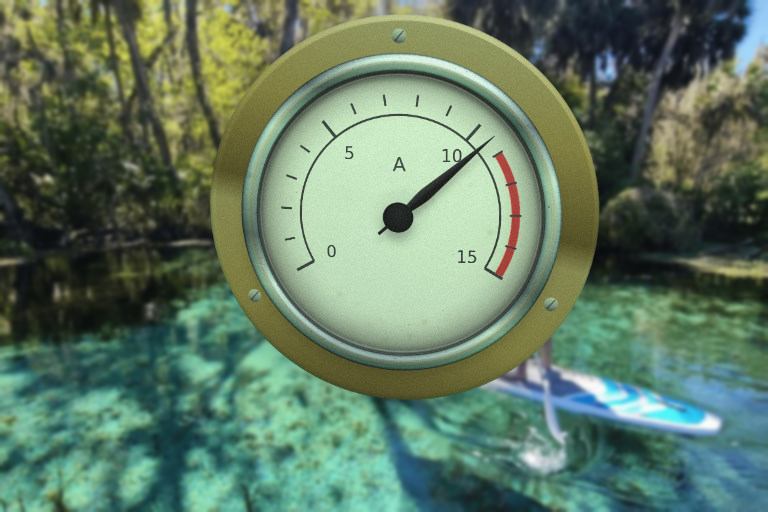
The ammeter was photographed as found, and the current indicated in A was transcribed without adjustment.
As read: 10.5 A
